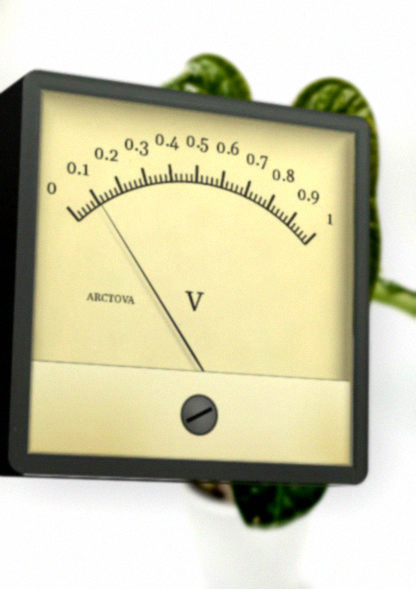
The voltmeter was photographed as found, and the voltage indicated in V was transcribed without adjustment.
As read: 0.1 V
